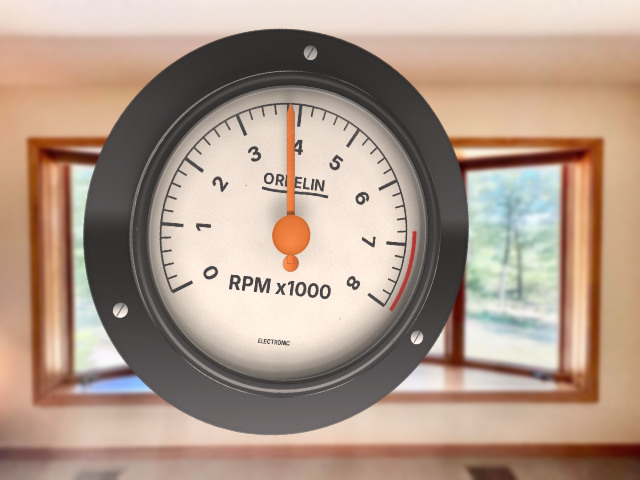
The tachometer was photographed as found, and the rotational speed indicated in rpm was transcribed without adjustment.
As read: 3800 rpm
